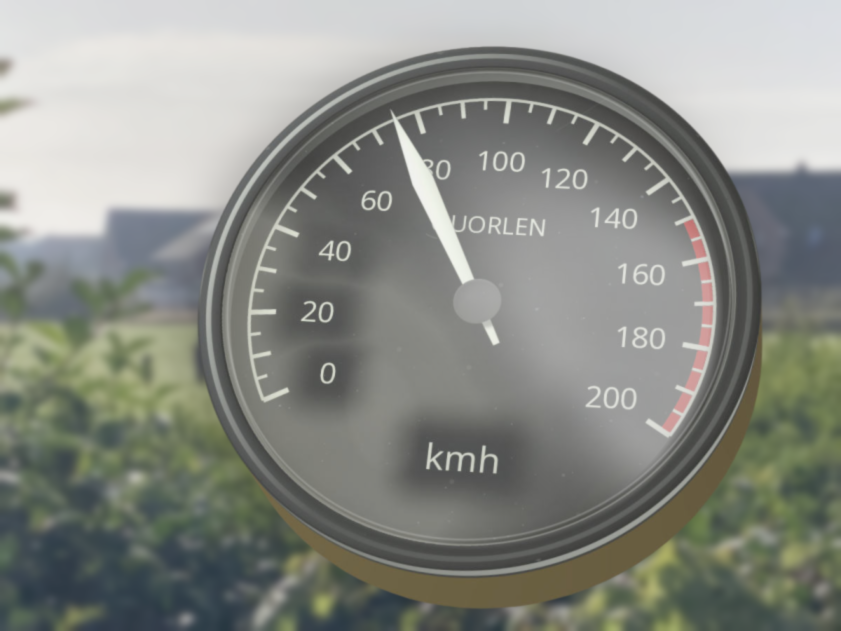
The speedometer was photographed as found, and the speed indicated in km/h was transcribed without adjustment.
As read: 75 km/h
